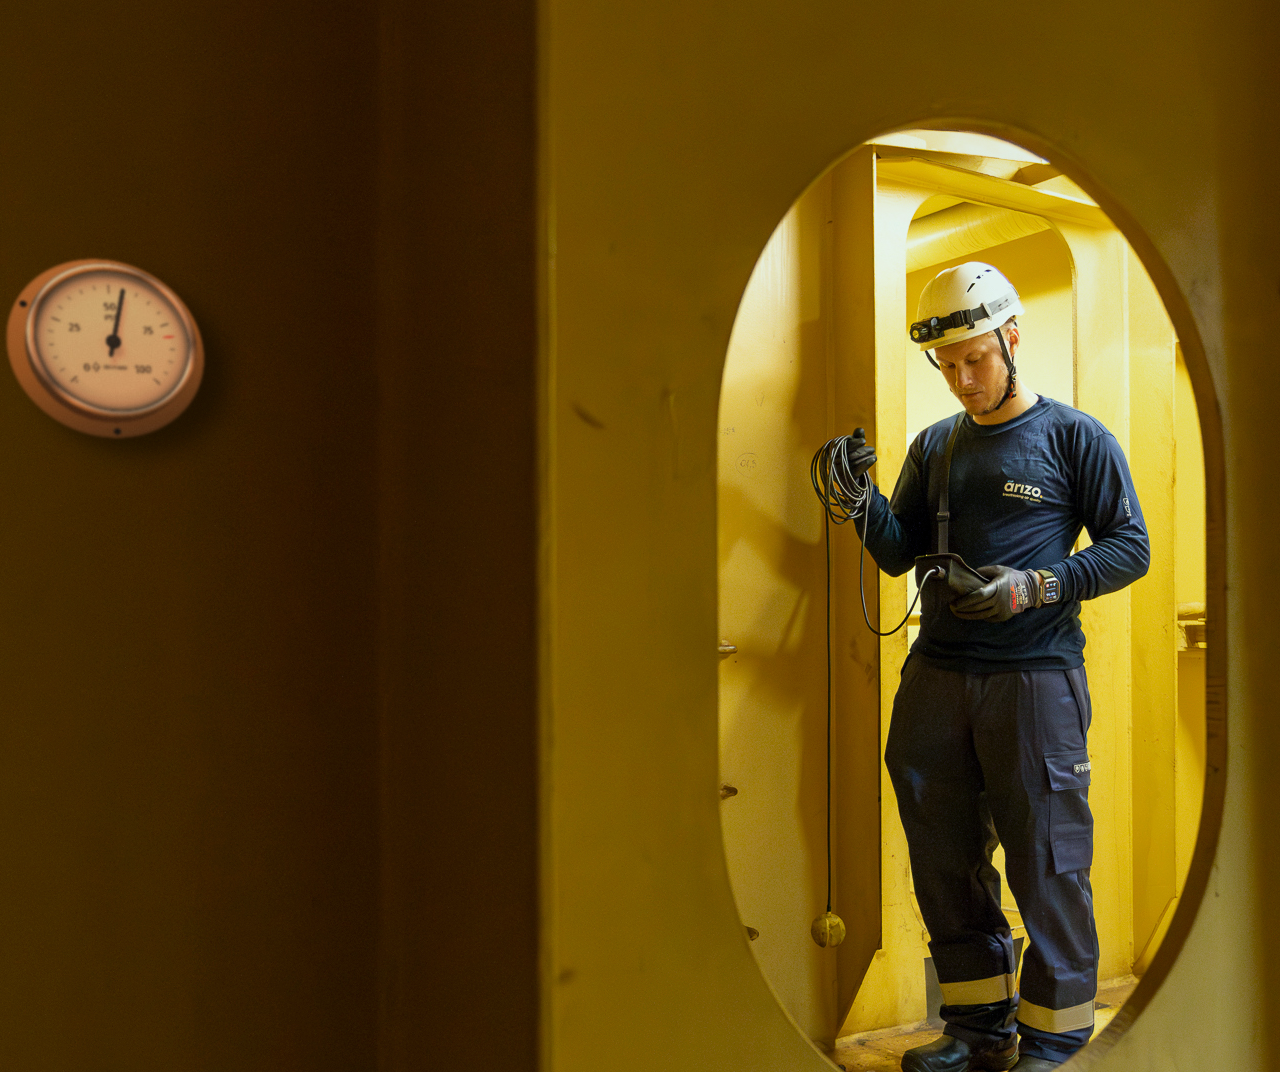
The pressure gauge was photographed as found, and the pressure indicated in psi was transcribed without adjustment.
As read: 55 psi
